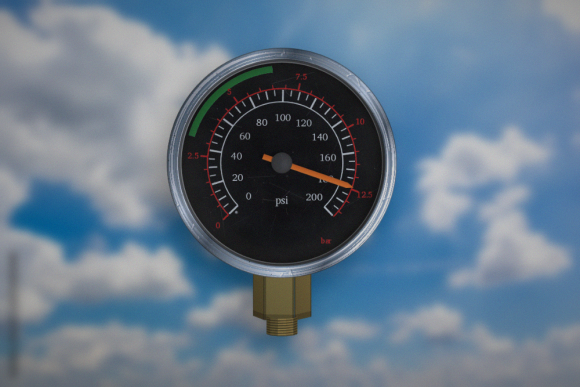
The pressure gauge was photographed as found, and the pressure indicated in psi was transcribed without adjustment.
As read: 180 psi
